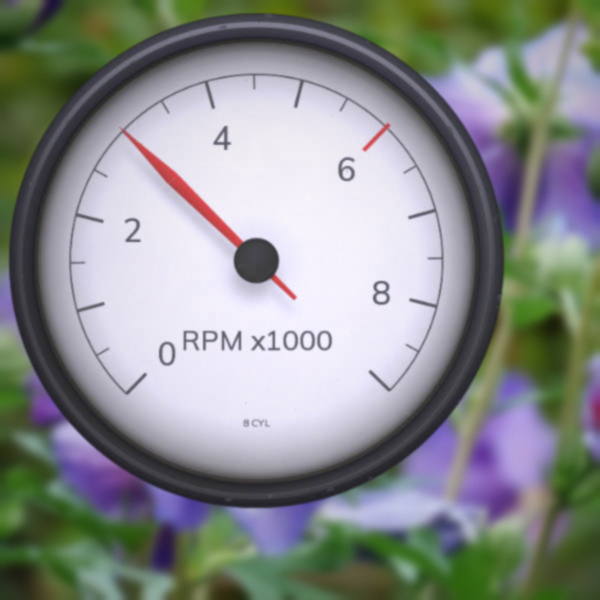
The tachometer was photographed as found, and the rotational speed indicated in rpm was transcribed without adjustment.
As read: 3000 rpm
